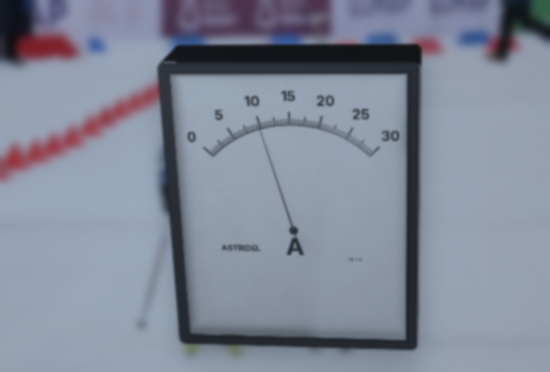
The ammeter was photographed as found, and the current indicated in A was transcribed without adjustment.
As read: 10 A
